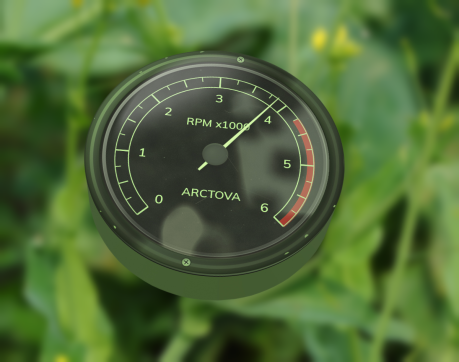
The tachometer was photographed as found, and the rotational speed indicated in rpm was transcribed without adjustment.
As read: 3875 rpm
